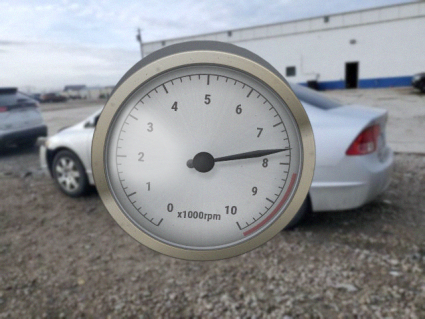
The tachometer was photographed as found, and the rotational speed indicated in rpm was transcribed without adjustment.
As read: 7600 rpm
